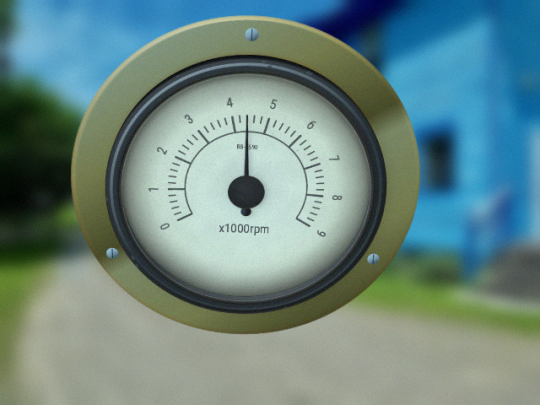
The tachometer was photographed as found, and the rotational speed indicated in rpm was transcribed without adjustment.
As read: 4400 rpm
